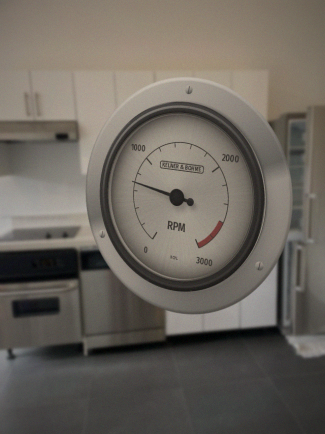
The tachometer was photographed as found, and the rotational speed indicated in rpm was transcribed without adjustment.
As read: 700 rpm
